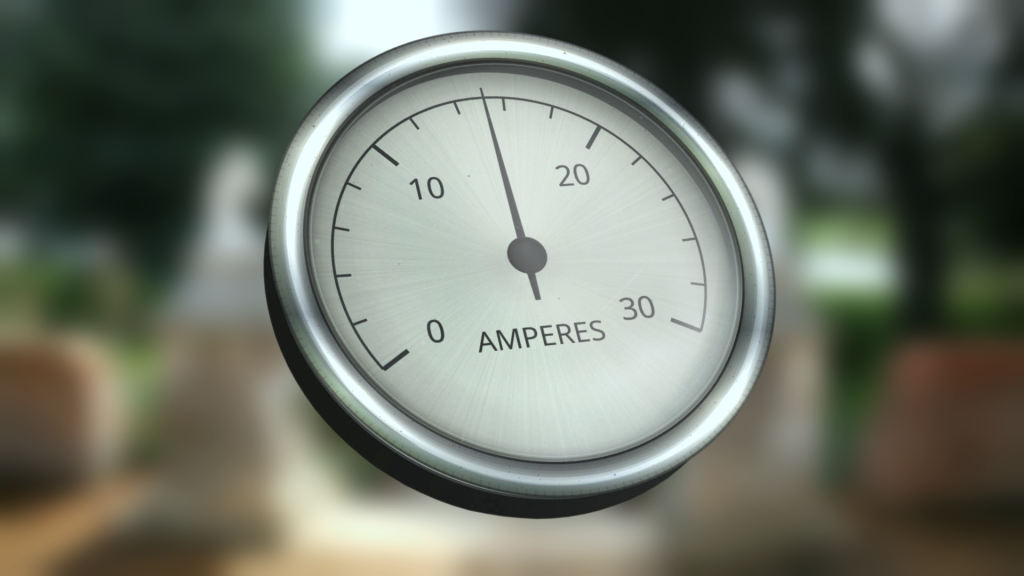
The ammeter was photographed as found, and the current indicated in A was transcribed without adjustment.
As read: 15 A
